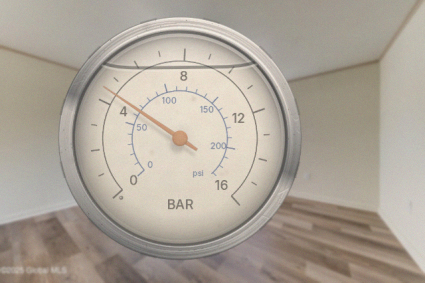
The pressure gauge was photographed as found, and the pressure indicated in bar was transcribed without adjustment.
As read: 4.5 bar
